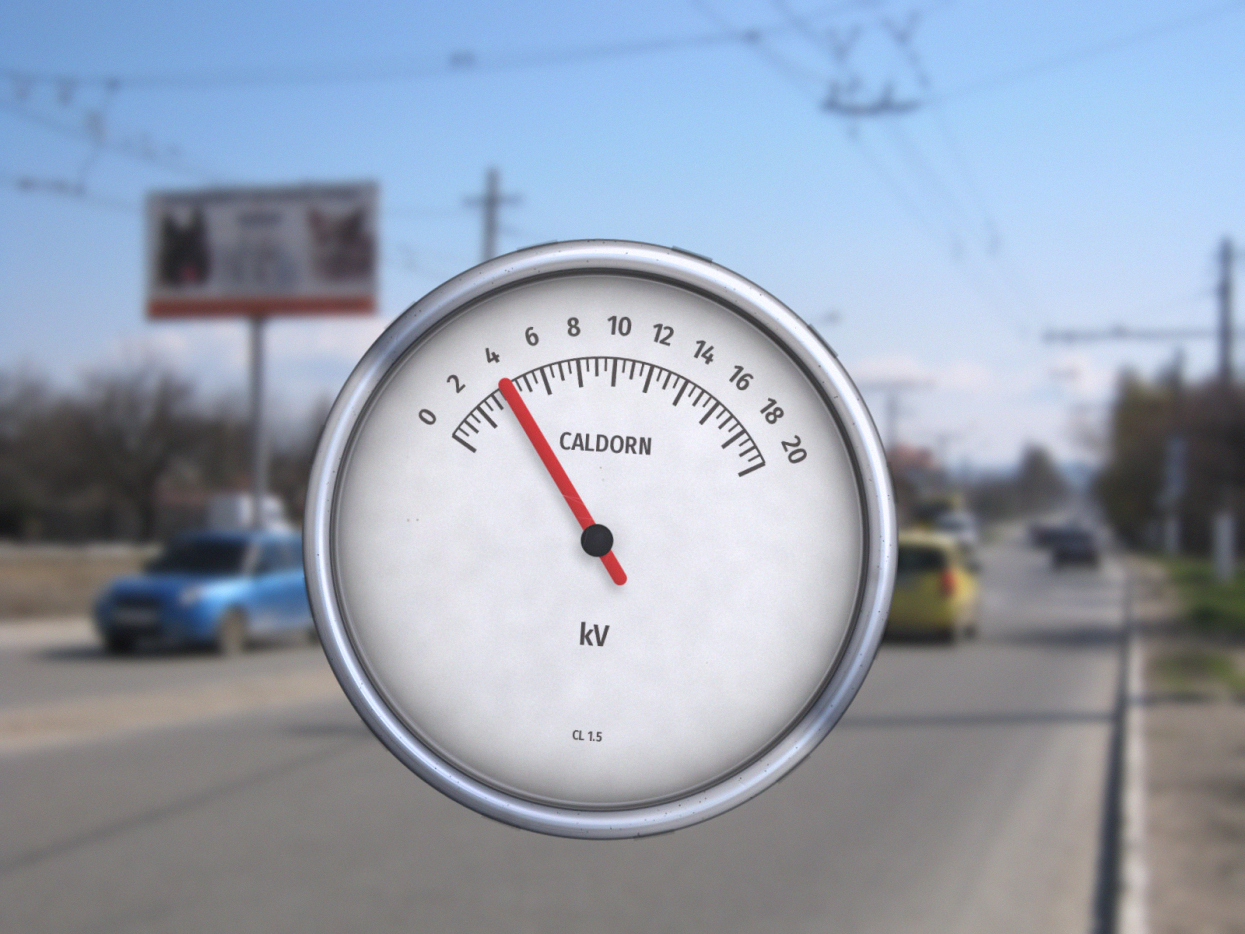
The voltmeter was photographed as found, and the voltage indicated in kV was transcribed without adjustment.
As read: 4 kV
